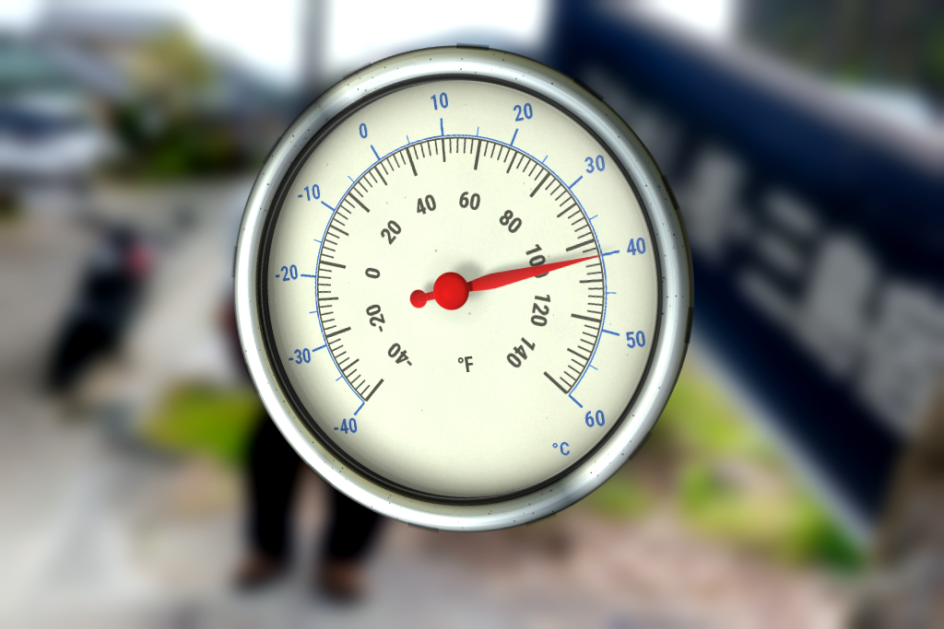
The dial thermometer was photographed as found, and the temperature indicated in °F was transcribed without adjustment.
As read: 104 °F
